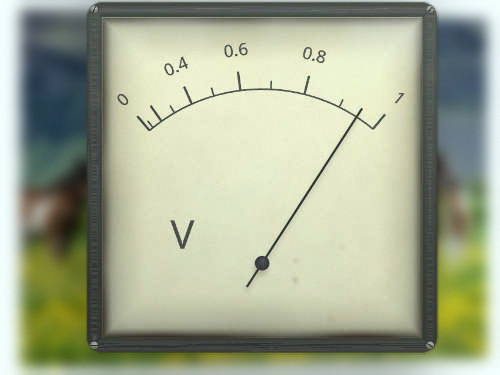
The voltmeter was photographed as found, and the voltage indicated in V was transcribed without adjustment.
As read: 0.95 V
